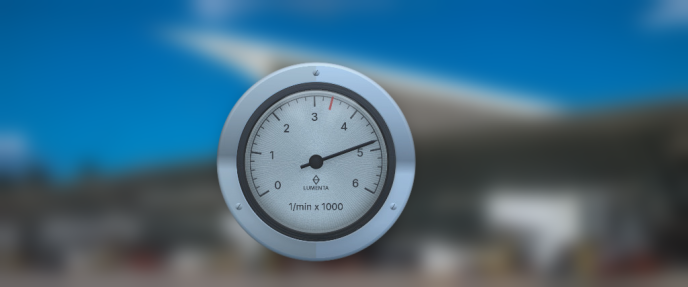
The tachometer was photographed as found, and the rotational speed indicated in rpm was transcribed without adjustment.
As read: 4800 rpm
